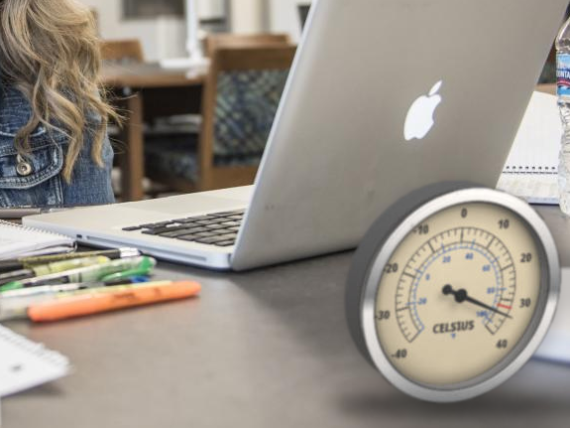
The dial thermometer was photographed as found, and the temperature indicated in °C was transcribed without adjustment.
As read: 34 °C
